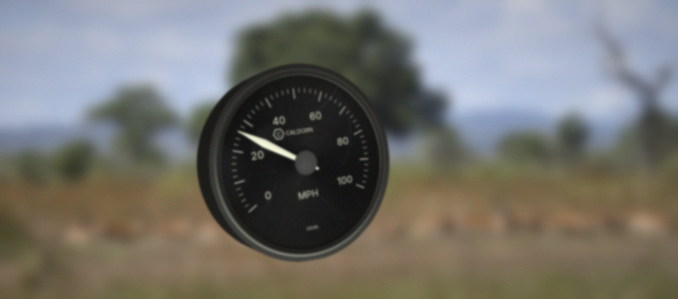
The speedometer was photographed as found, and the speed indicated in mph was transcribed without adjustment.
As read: 26 mph
